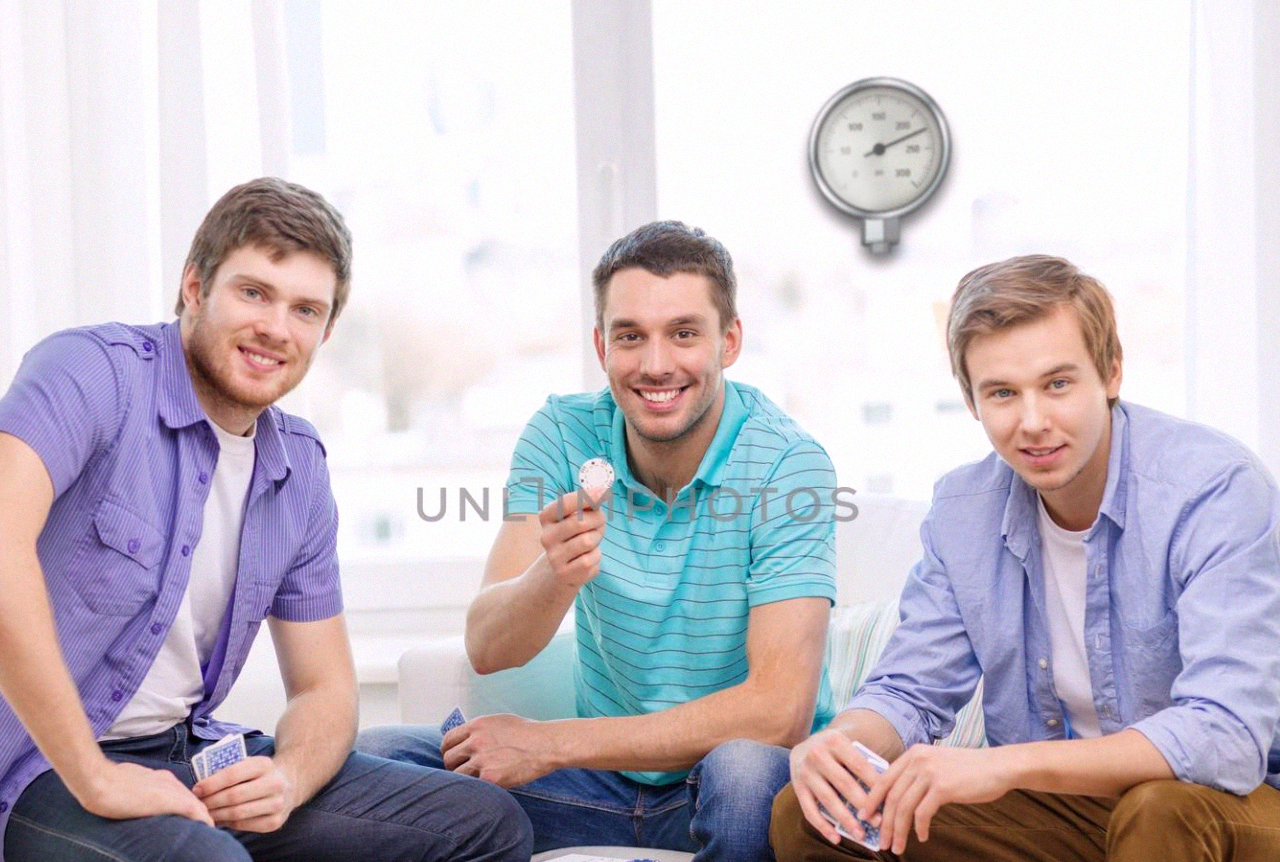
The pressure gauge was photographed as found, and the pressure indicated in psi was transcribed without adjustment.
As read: 225 psi
